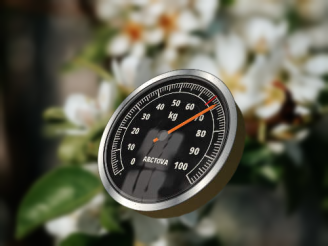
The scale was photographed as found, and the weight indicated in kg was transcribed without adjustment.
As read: 70 kg
